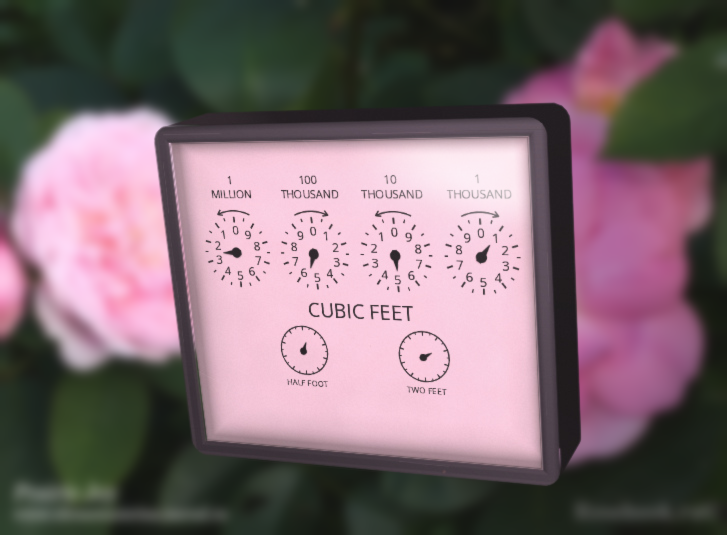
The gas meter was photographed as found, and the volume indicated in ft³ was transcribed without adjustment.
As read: 255100 ft³
